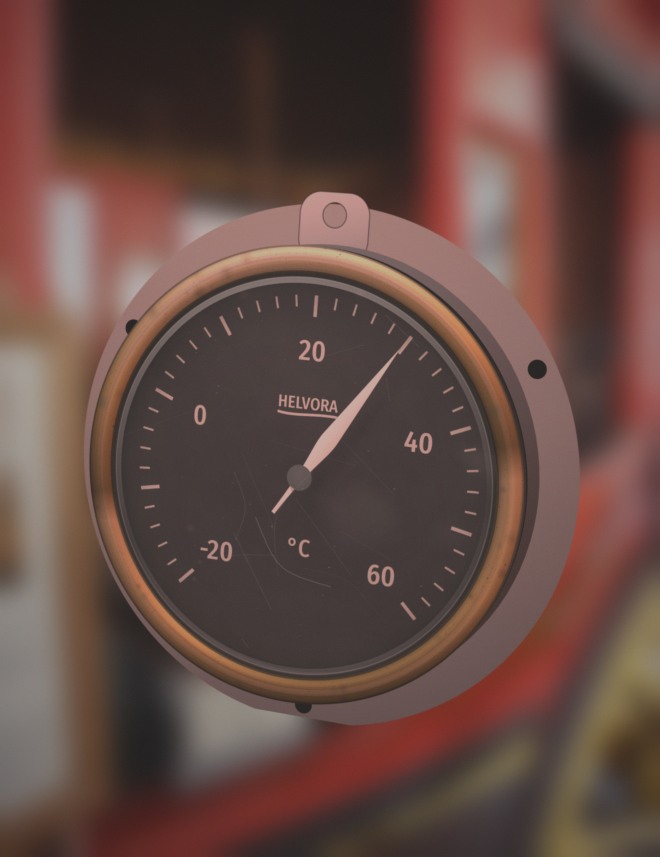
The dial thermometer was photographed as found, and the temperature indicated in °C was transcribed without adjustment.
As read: 30 °C
